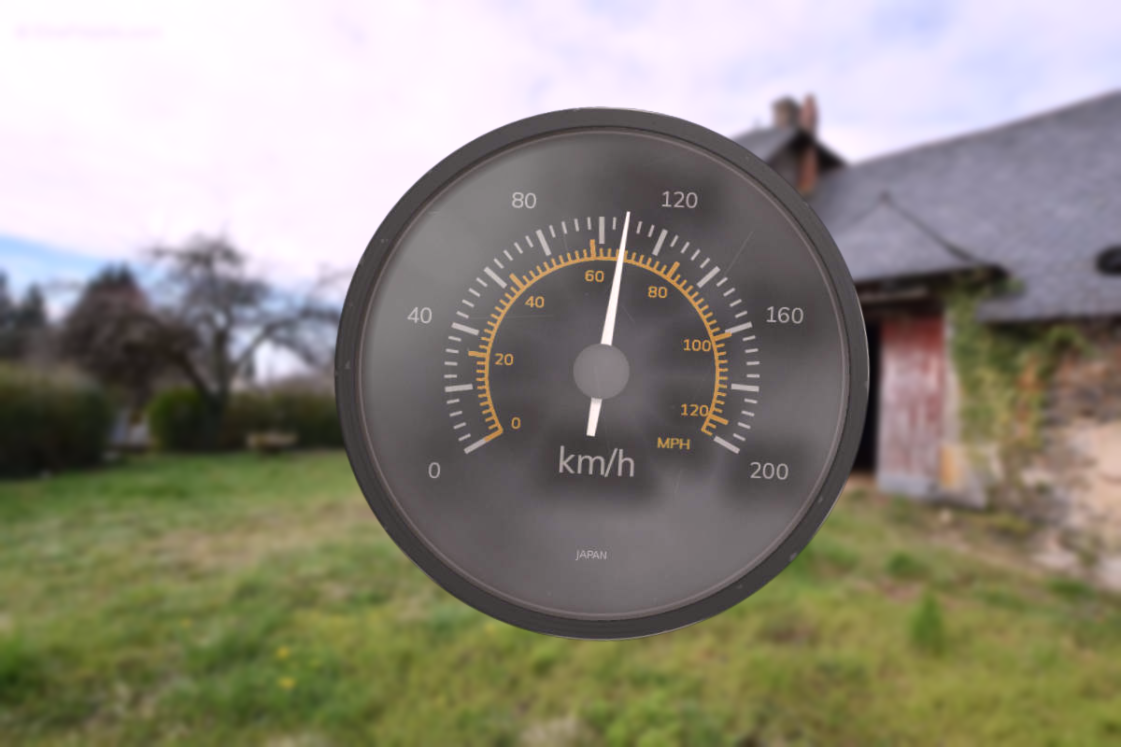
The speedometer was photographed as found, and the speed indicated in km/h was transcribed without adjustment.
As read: 108 km/h
